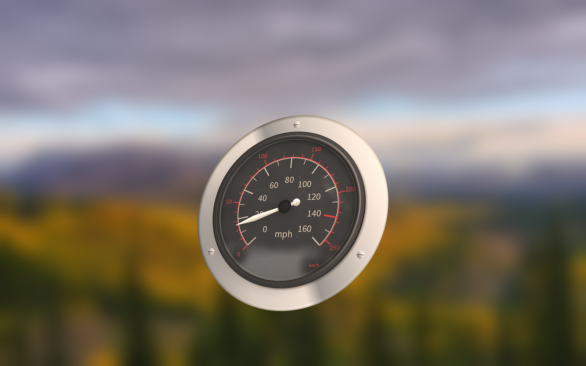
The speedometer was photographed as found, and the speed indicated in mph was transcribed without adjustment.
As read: 15 mph
